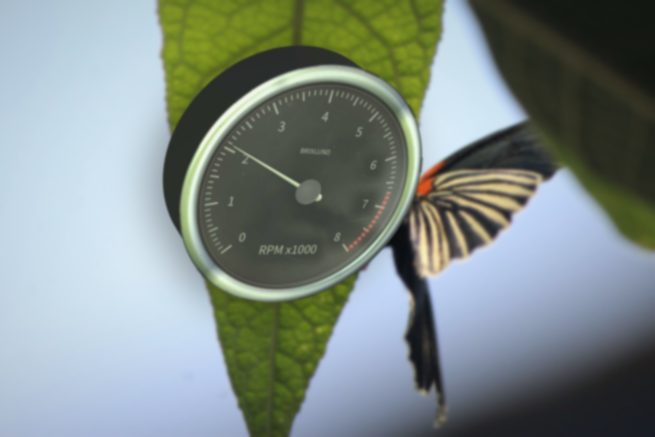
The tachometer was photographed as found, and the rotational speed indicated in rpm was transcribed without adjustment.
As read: 2100 rpm
